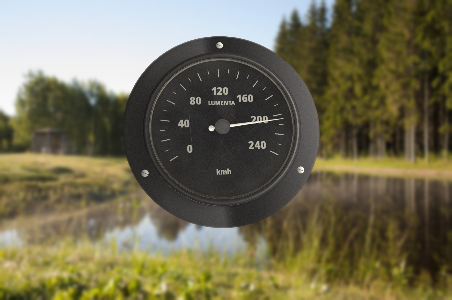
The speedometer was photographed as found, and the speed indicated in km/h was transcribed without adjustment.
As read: 205 km/h
